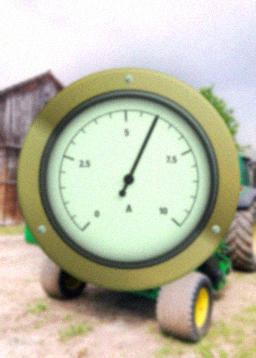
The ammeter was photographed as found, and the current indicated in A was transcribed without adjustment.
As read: 6 A
